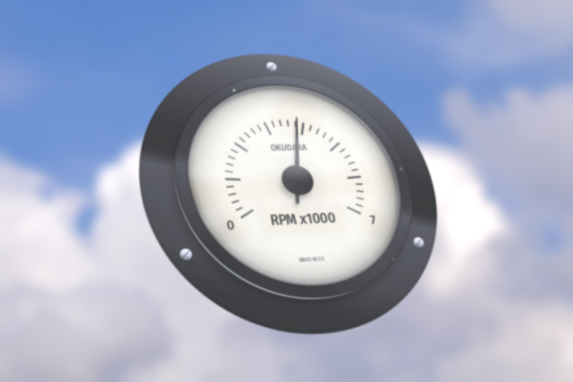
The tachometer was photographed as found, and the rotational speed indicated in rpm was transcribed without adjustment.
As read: 3800 rpm
